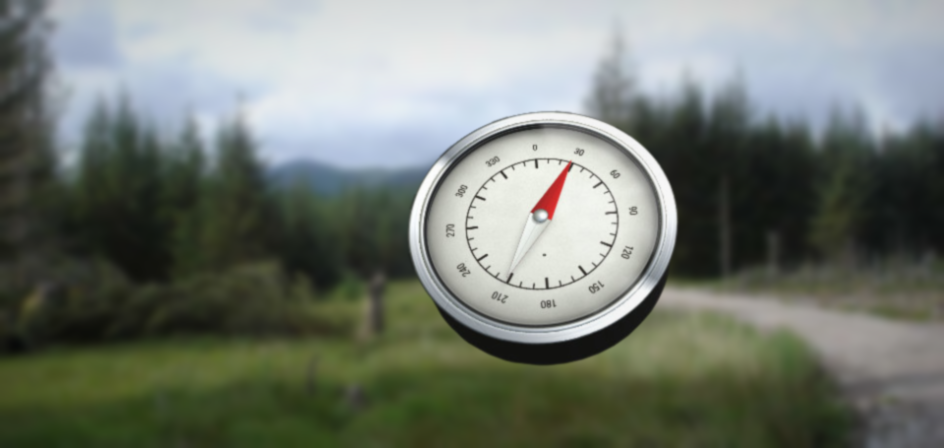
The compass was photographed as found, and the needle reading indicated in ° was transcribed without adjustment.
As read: 30 °
